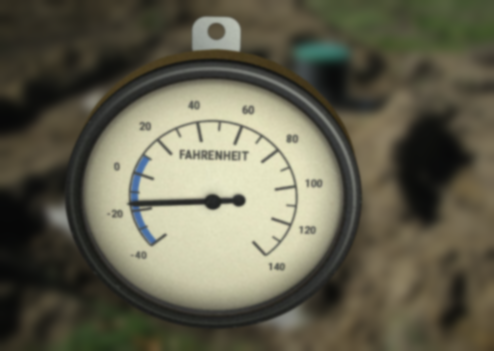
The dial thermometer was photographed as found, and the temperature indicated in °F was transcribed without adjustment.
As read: -15 °F
